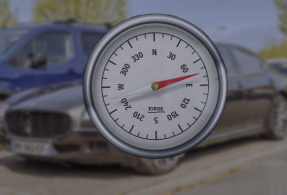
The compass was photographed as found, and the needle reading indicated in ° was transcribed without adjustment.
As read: 75 °
